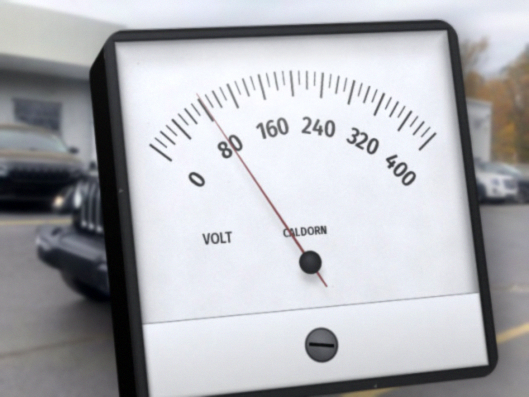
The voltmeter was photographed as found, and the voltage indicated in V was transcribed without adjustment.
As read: 80 V
